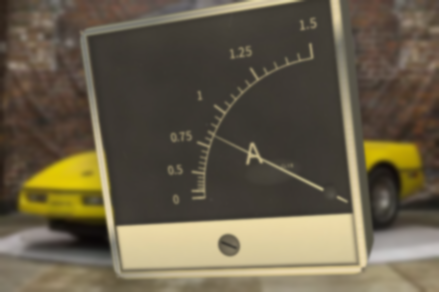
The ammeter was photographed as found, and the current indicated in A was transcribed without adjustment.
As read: 0.85 A
